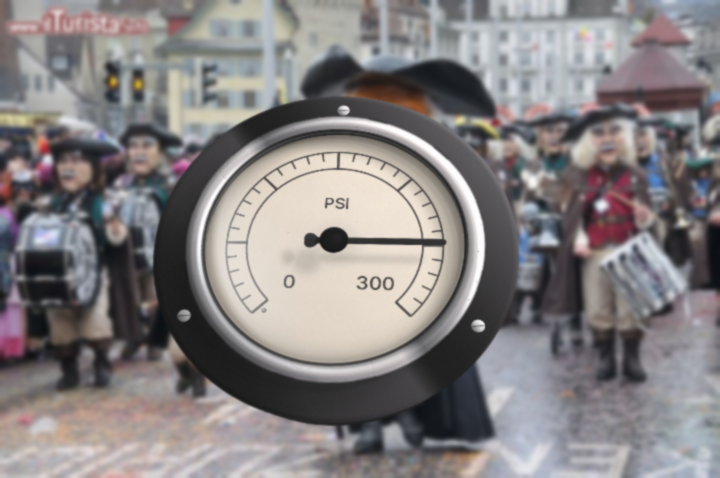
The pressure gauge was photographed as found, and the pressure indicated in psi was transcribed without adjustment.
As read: 250 psi
